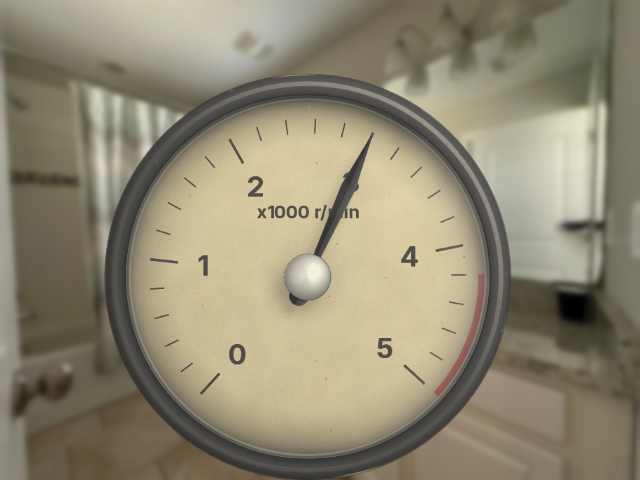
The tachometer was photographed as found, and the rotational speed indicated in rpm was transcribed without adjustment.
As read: 3000 rpm
